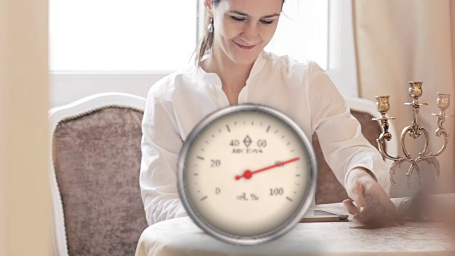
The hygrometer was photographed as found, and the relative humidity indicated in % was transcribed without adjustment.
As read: 80 %
